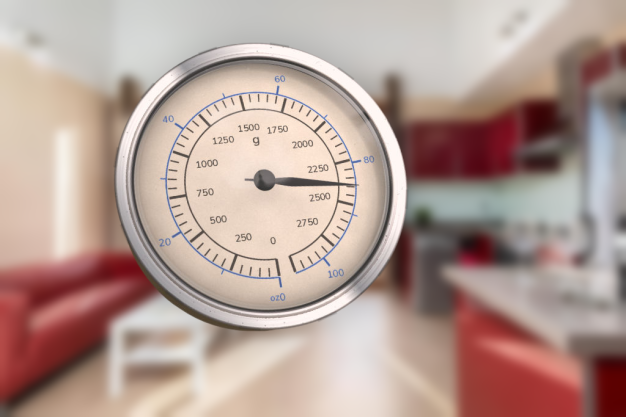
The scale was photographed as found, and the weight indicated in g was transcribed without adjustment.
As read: 2400 g
